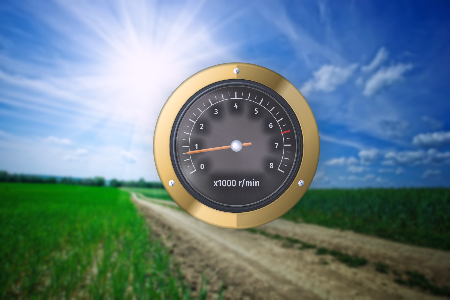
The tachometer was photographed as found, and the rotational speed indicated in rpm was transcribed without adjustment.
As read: 750 rpm
